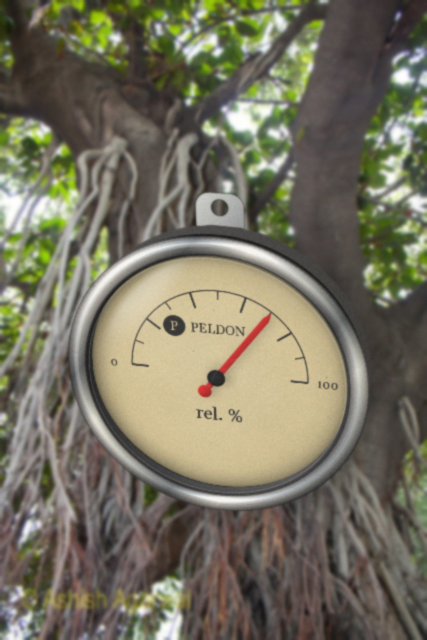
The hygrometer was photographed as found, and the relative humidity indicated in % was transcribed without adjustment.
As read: 70 %
